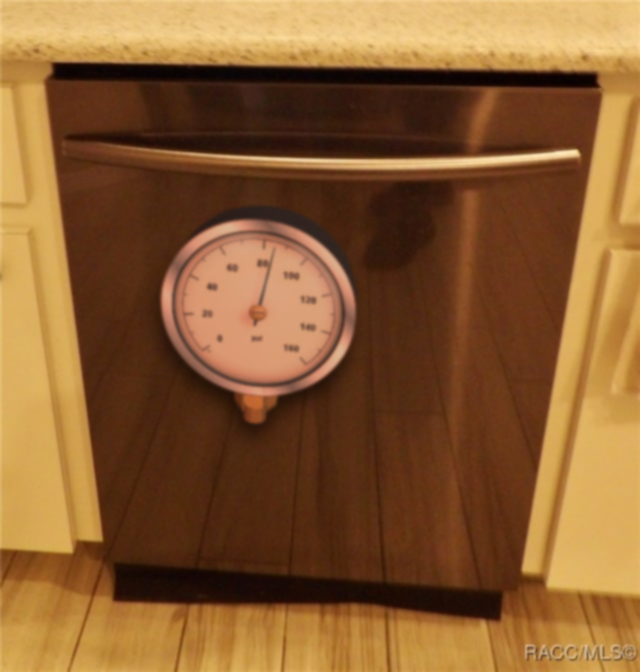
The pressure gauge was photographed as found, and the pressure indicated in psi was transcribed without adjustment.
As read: 85 psi
